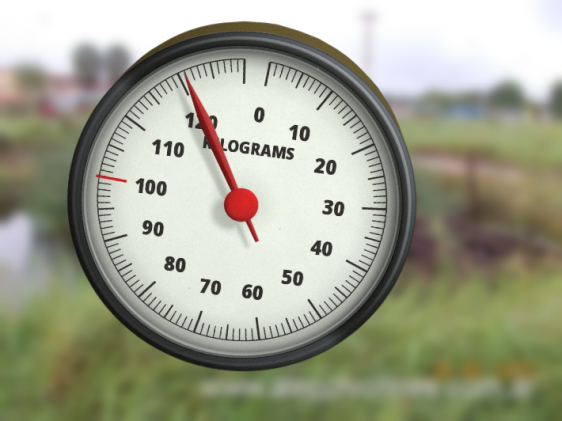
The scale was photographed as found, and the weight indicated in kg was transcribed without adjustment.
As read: 121 kg
